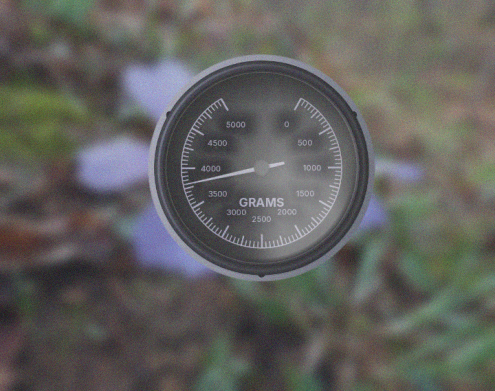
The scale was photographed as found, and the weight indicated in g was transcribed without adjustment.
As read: 3800 g
